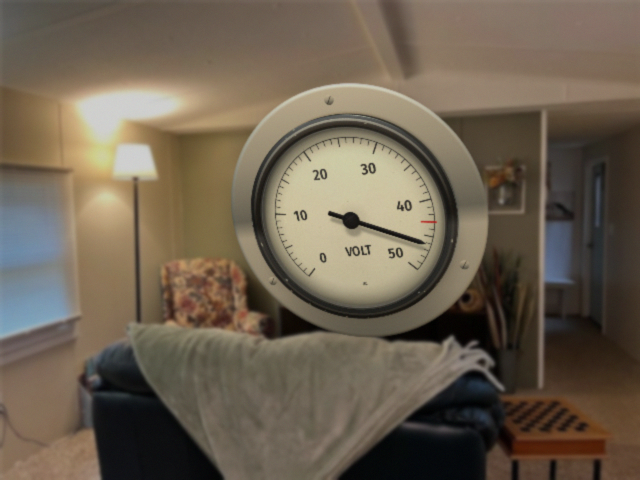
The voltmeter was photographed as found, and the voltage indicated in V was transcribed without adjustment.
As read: 46 V
